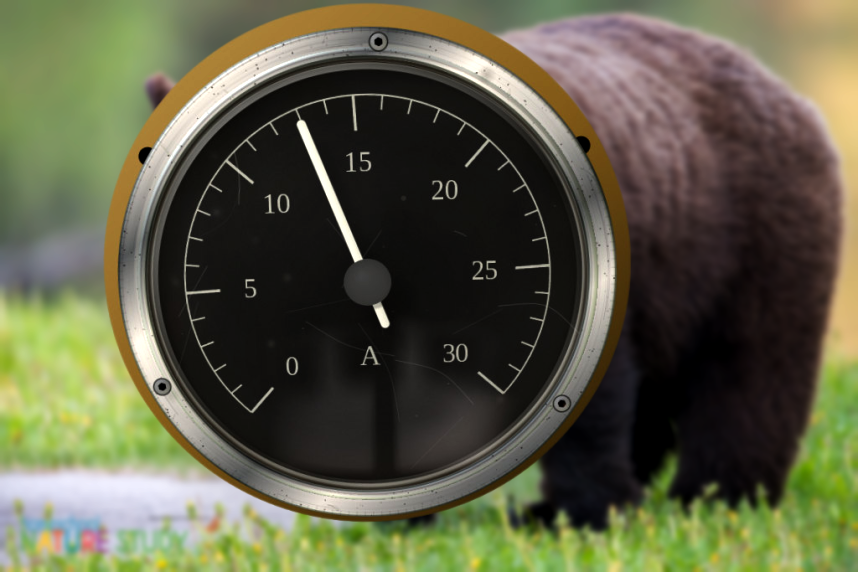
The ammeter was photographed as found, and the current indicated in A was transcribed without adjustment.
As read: 13 A
